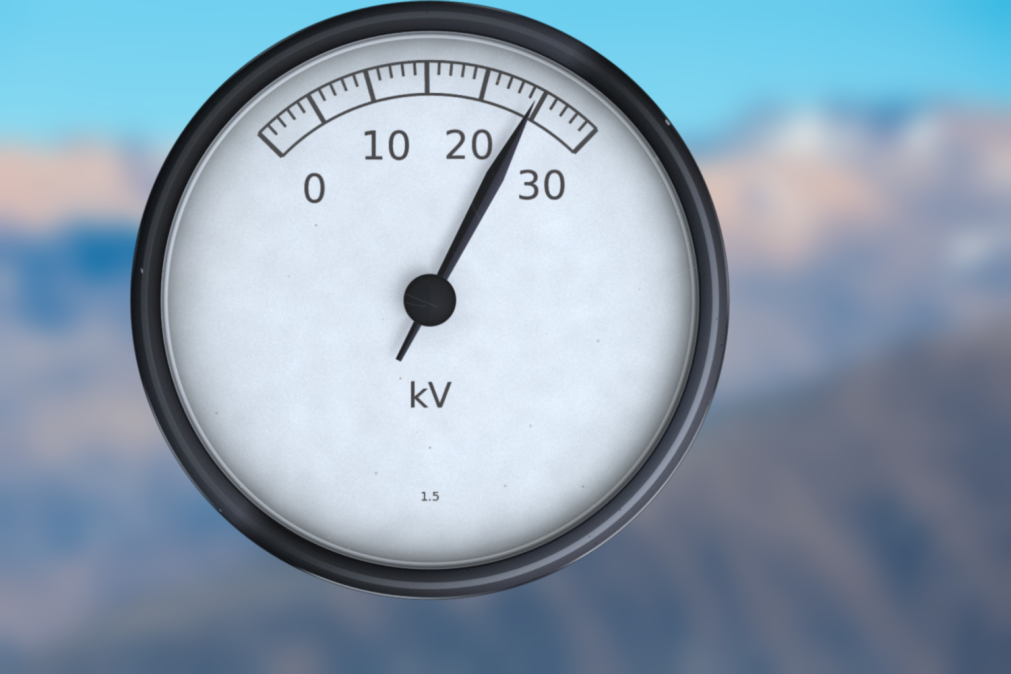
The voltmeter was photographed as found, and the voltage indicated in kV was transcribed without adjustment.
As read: 24.5 kV
